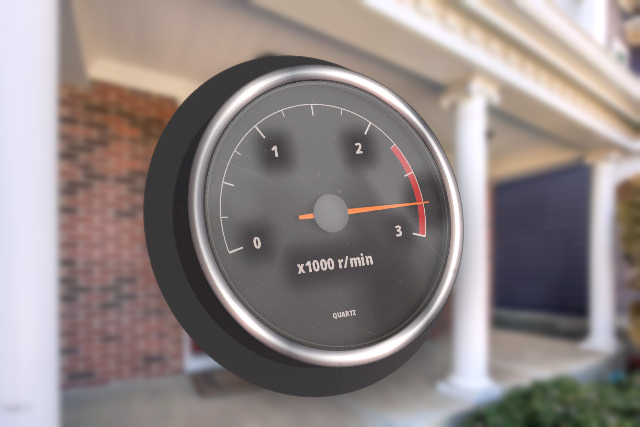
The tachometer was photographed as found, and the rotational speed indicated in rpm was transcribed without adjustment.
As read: 2750 rpm
